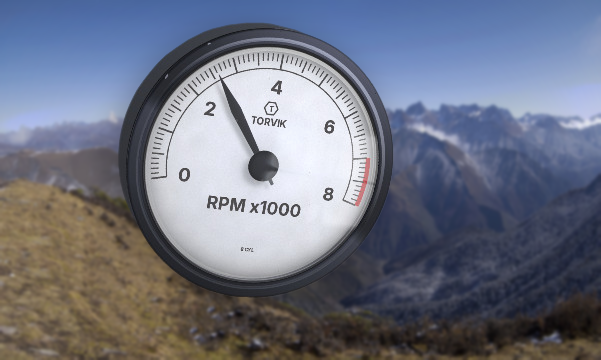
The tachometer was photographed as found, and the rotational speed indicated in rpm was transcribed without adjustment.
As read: 2600 rpm
